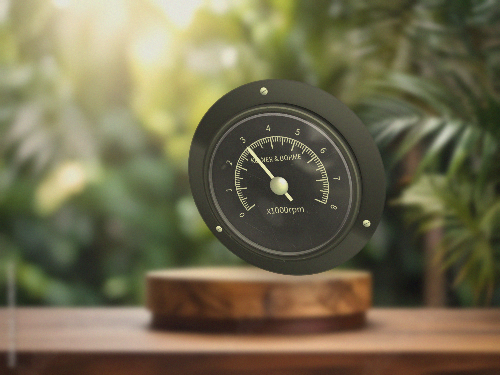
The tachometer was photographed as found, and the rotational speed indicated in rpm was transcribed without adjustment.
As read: 3000 rpm
